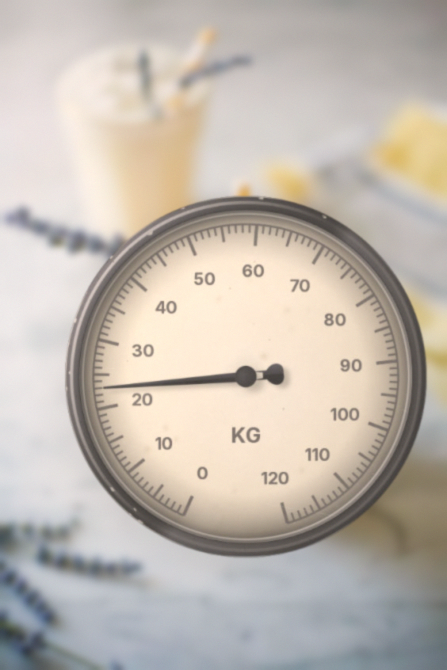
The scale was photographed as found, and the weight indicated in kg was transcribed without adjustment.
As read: 23 kg
